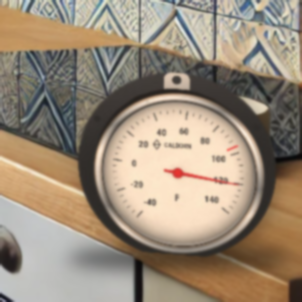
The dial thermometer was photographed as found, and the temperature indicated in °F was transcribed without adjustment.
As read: 120 °F
